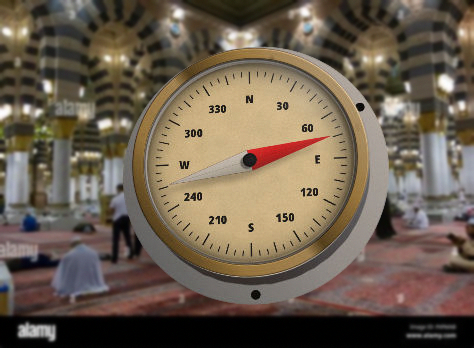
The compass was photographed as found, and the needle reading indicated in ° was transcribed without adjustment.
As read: 75 °
